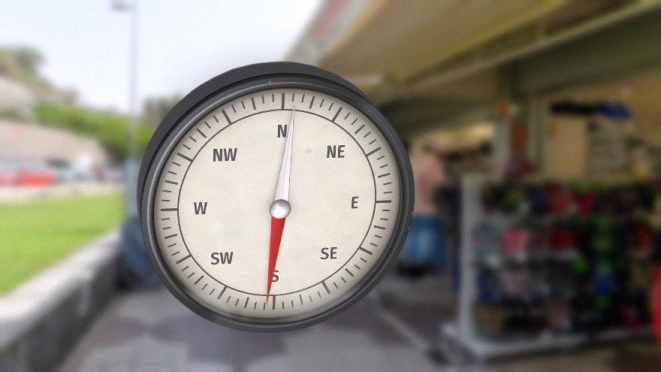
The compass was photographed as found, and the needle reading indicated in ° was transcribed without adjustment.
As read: 185 °
